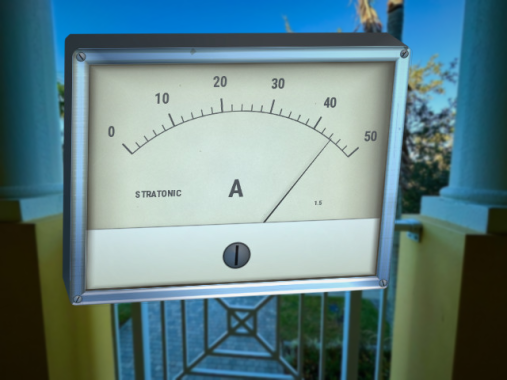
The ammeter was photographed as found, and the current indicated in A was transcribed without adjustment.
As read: 44 A
